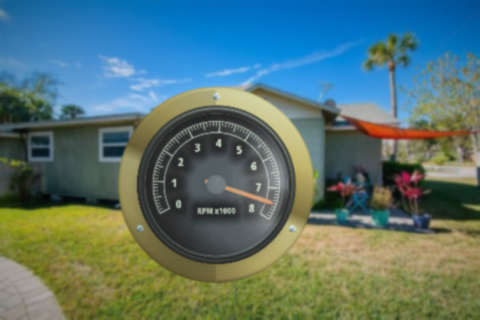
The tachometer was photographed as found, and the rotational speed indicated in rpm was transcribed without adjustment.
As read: 7500 rpm
